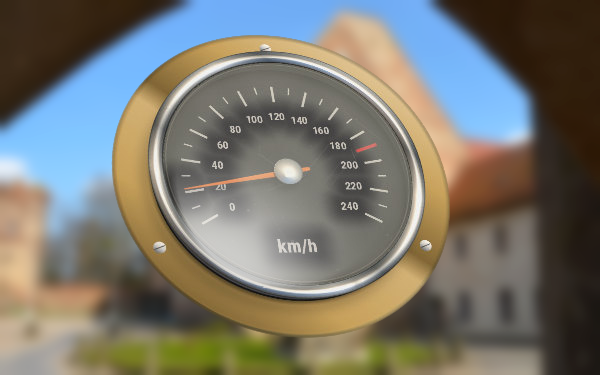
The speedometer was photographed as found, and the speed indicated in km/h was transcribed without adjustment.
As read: 20 km/h
